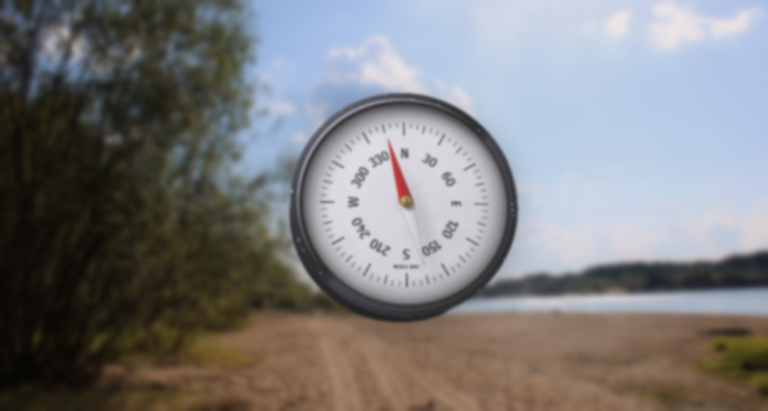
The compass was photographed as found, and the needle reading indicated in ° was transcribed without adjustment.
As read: 345 °
